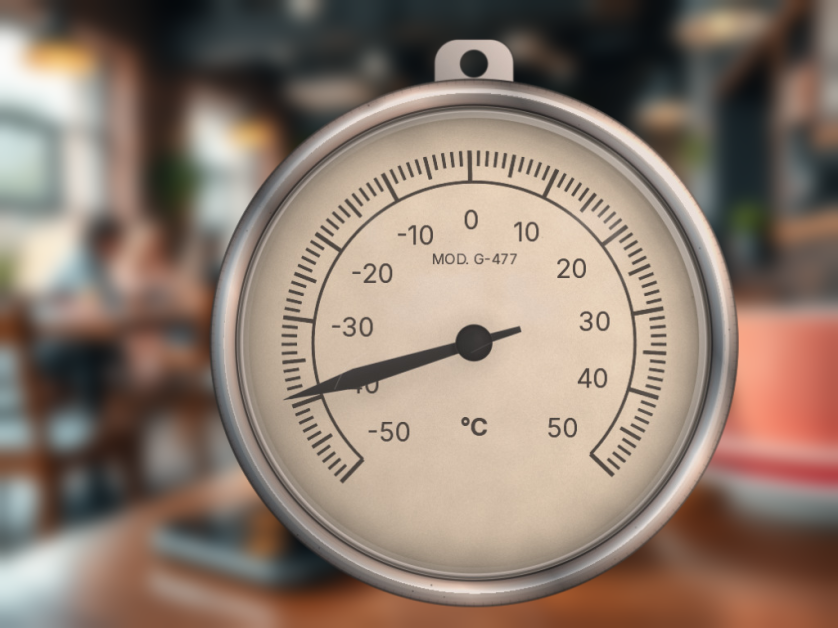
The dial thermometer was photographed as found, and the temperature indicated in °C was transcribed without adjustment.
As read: -39 °C
